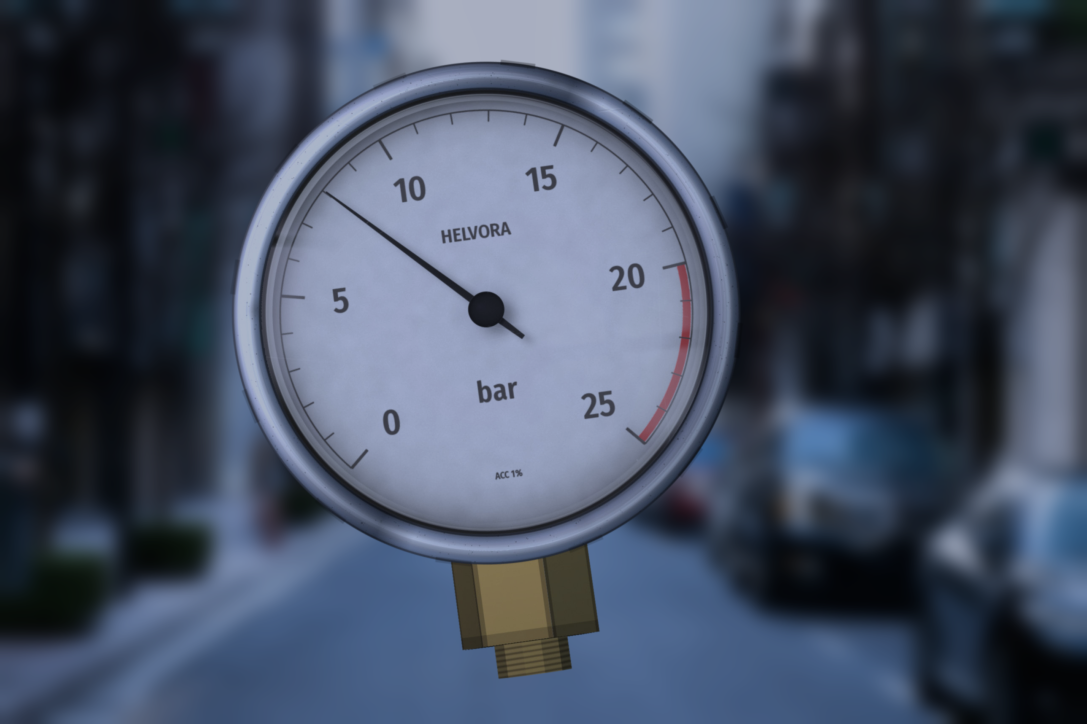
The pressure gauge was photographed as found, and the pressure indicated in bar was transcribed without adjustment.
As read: 8 bar
